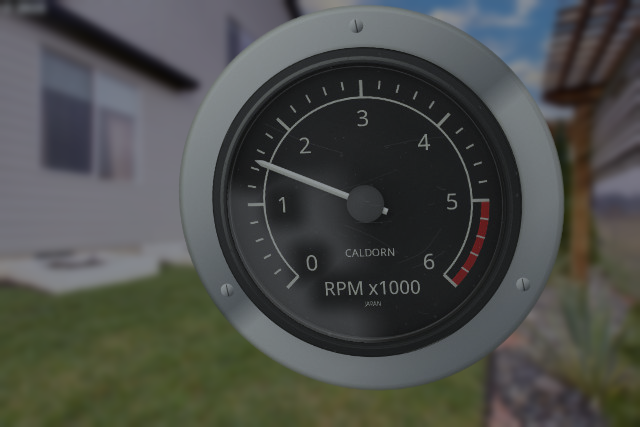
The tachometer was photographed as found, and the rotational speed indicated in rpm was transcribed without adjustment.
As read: 1500 rpm
